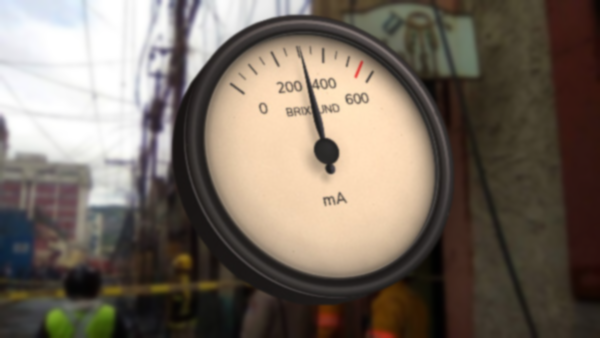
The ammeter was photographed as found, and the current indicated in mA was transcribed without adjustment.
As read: 300 mA
